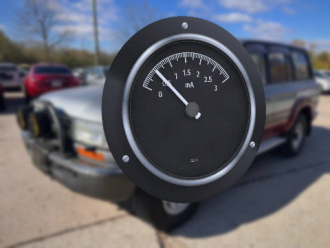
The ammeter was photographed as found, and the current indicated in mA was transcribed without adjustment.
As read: 0.5 mA
